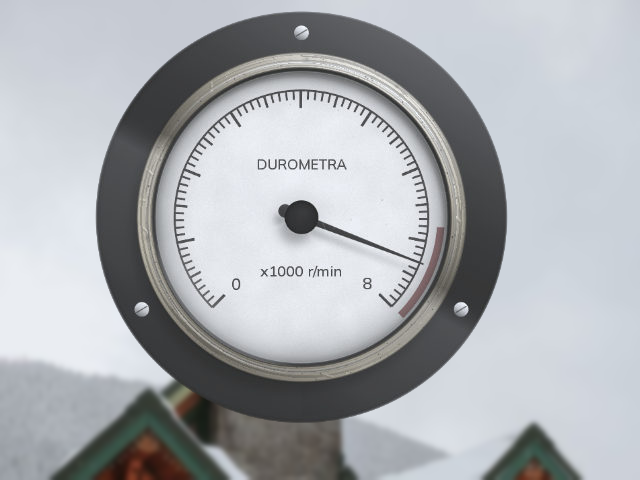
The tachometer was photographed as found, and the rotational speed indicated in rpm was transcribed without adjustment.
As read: 7300 rpm
